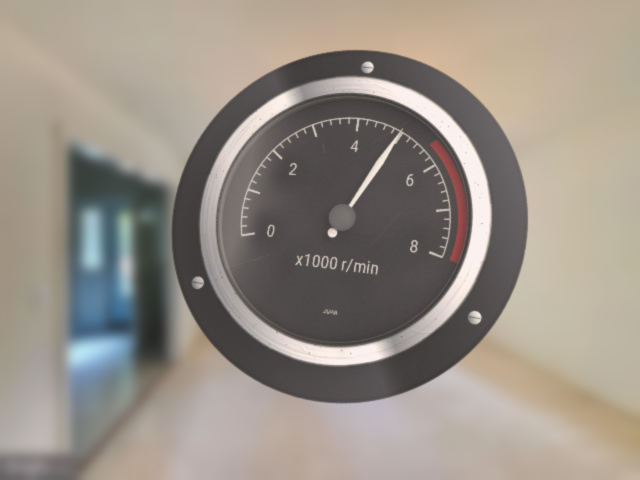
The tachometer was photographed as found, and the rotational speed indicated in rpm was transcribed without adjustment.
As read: 5000 rpm
